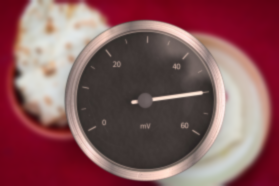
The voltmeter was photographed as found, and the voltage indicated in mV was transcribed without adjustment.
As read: 50 mV
